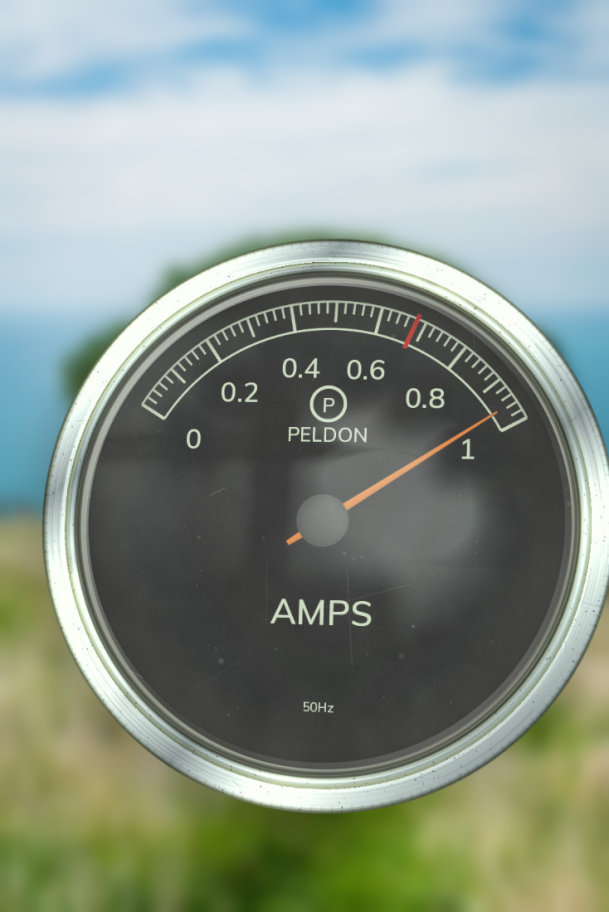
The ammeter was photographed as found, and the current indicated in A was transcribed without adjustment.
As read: 0.96 A
